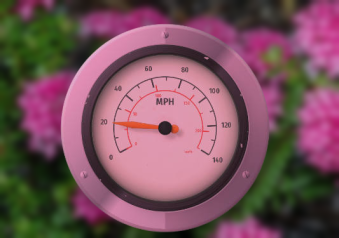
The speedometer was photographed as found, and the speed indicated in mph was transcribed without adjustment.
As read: 20 mph
